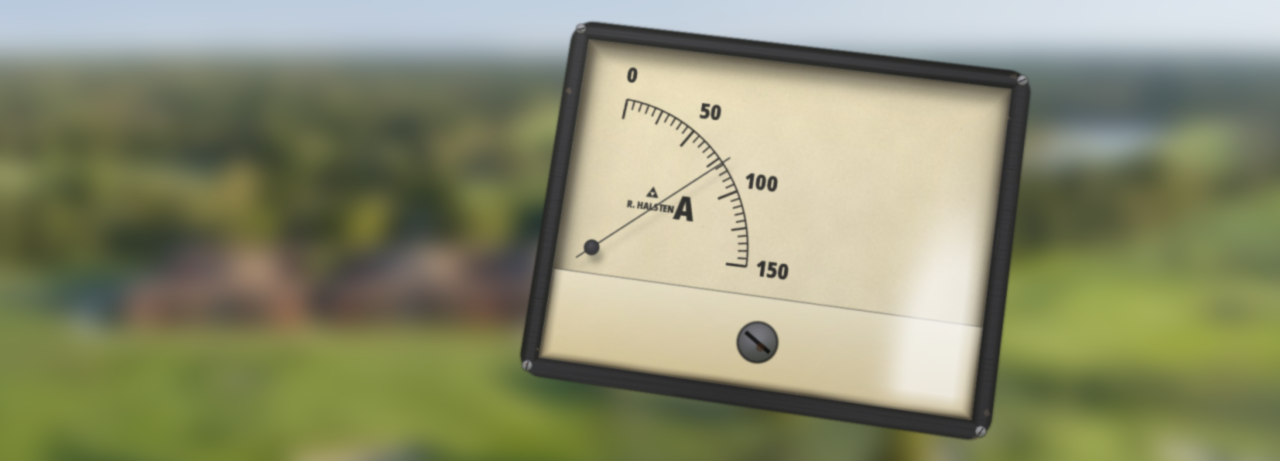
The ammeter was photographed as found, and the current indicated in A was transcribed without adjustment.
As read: 80 A
